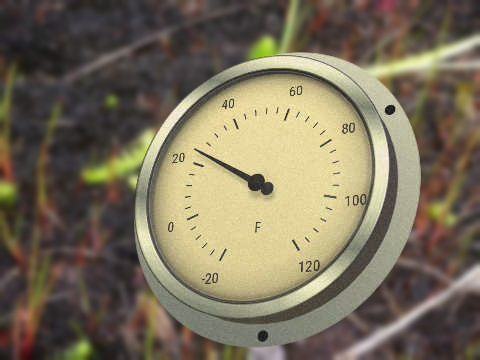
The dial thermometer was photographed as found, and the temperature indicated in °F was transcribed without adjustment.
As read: 24 °F
